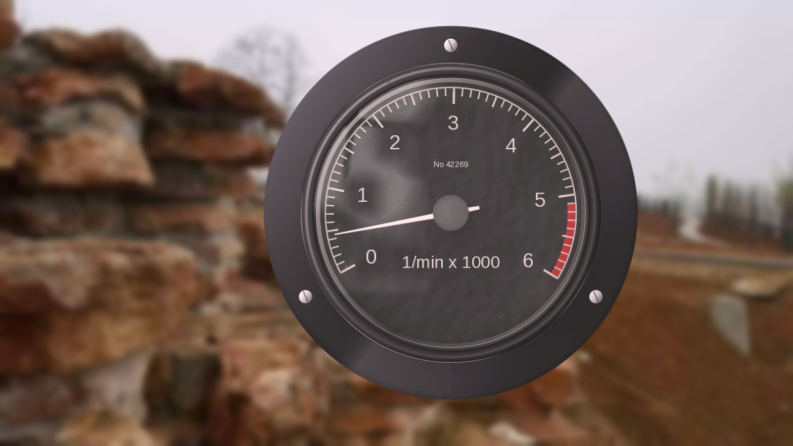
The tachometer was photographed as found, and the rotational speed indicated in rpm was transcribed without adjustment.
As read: 450 rpm
